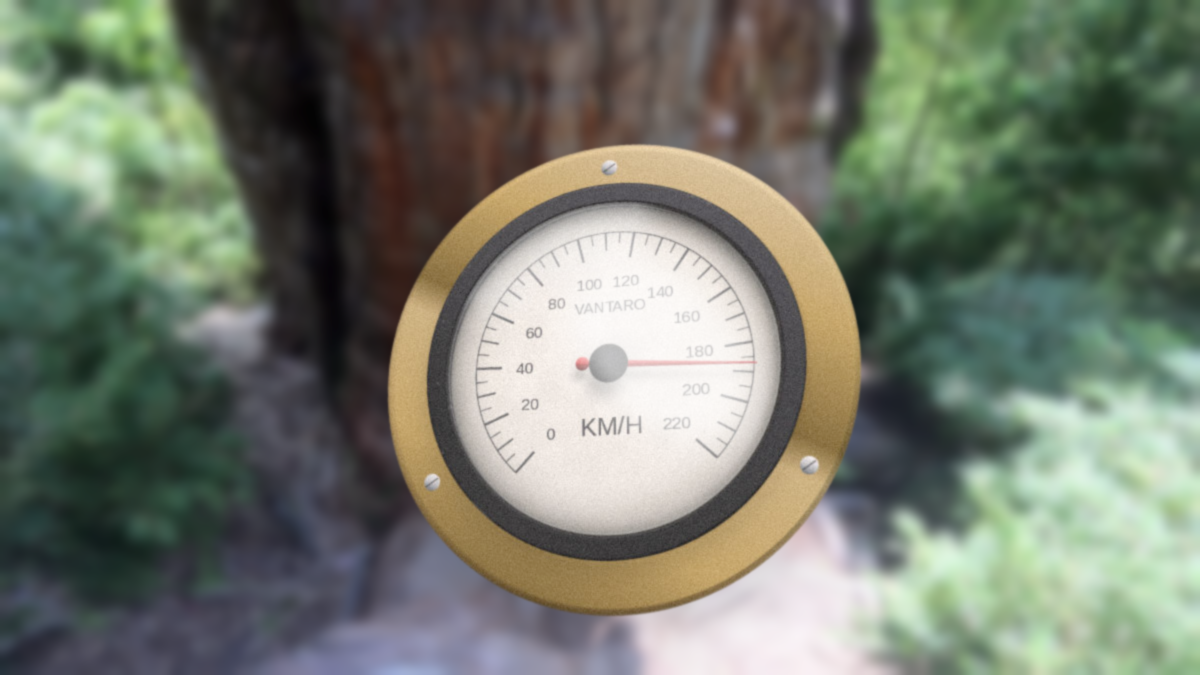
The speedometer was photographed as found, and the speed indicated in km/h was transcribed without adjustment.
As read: 187.5 km/h
